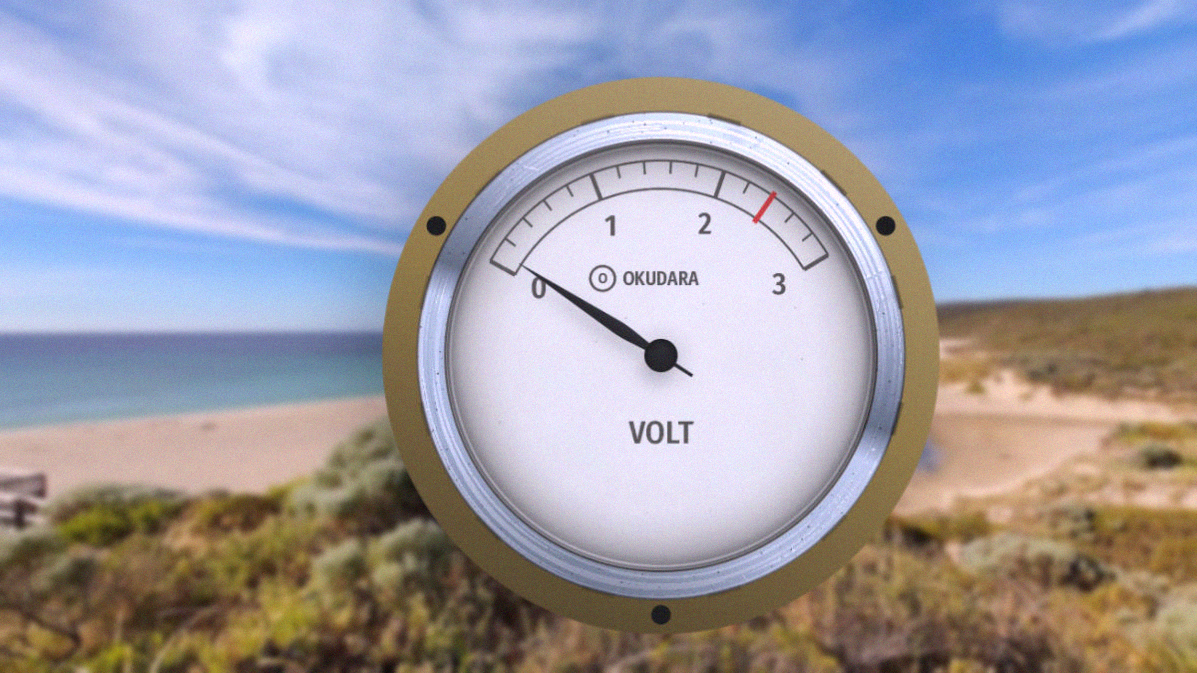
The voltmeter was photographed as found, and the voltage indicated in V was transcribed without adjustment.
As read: 0.1 V
